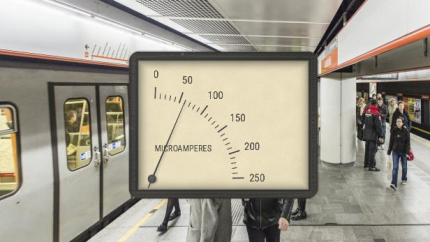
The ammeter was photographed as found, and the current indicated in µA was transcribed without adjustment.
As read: 60 µA
